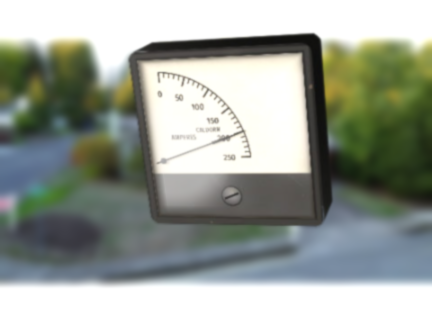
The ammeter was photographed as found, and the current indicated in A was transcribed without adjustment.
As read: 200 A
